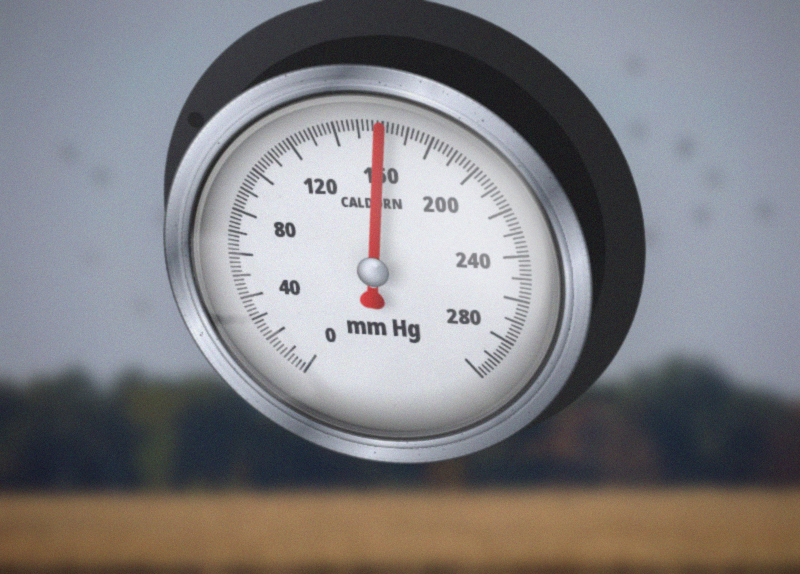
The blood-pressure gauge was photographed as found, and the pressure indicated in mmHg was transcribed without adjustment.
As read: 160 mmHg
